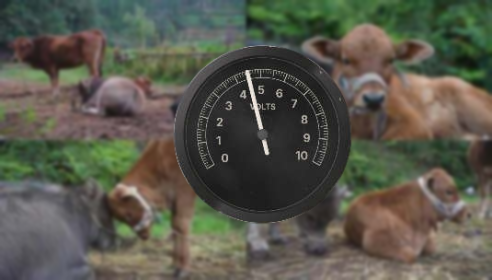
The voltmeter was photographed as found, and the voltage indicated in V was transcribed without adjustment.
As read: 4.5 V
